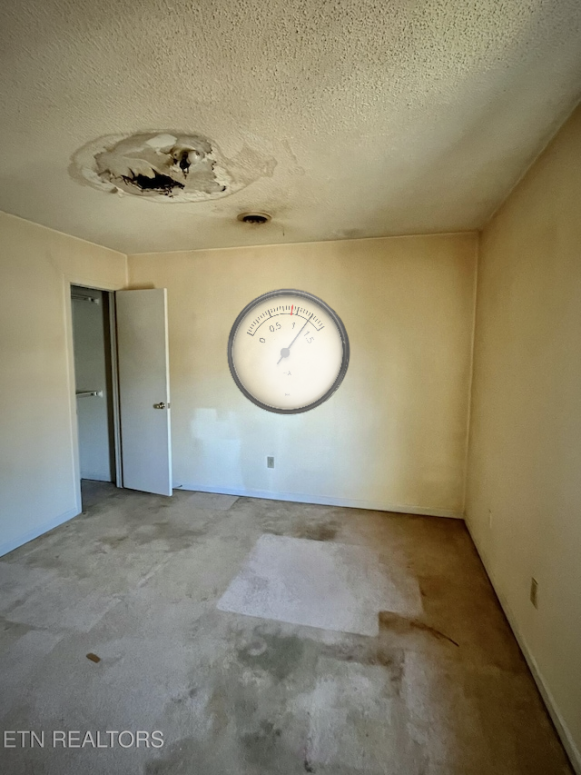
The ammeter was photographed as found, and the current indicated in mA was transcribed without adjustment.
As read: 1.25 mA
